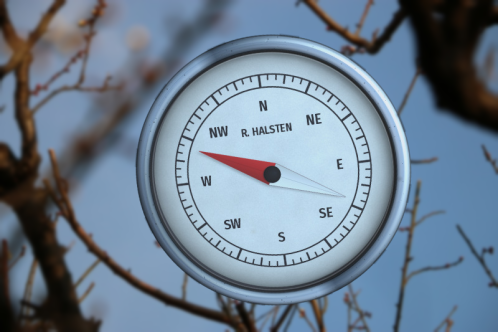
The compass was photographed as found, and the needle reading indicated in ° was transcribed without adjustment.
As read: 295 °
